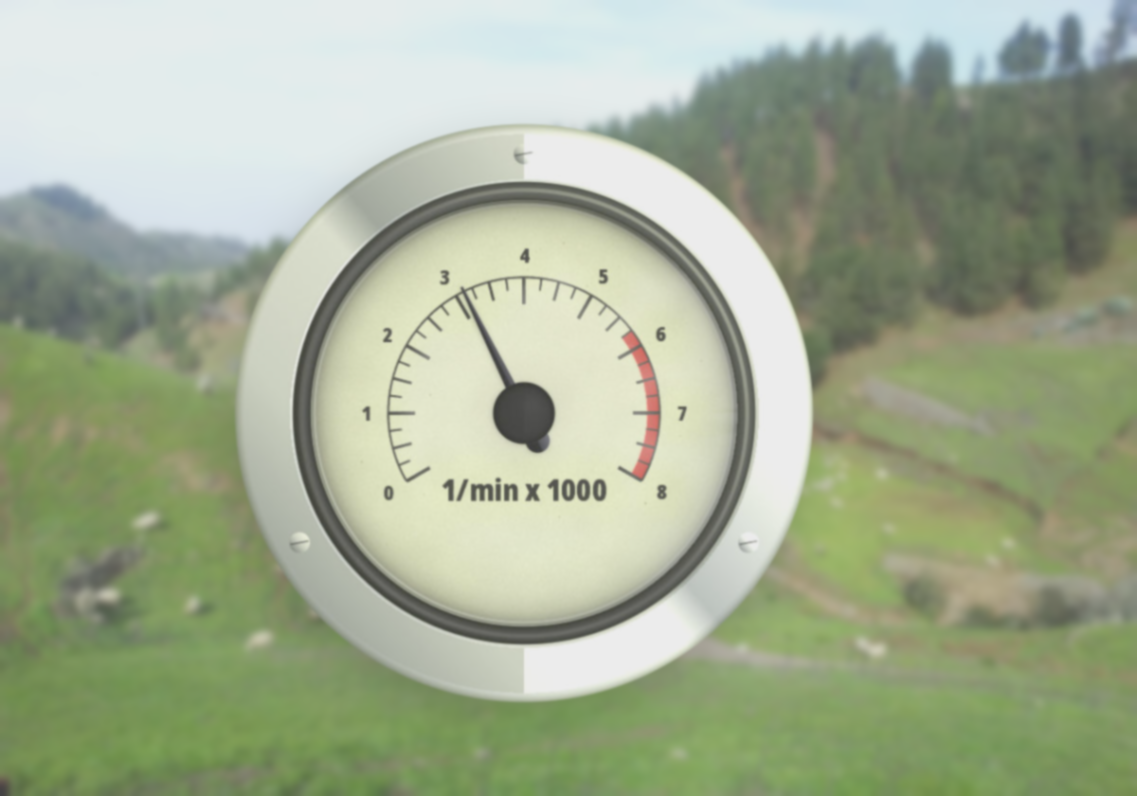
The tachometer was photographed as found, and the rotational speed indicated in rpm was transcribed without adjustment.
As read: 3125 rpm
